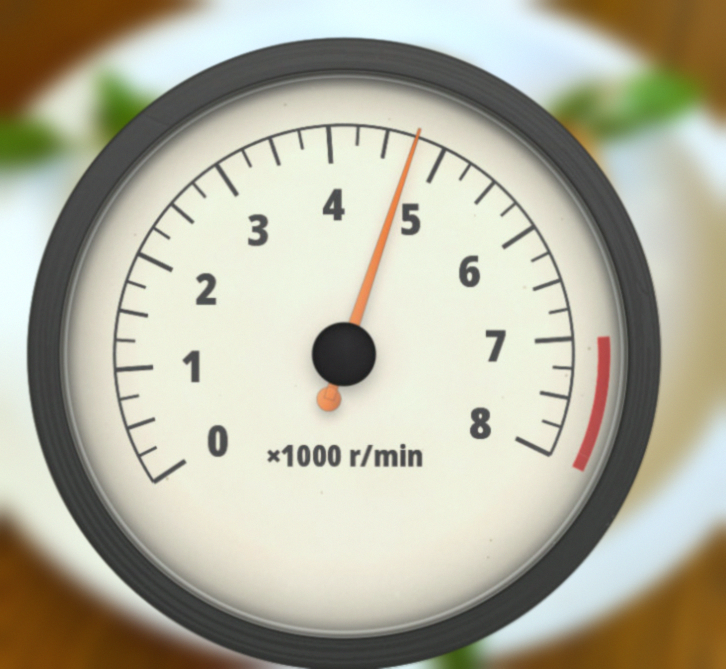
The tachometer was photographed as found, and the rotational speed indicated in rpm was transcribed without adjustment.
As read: 4750 rpm
